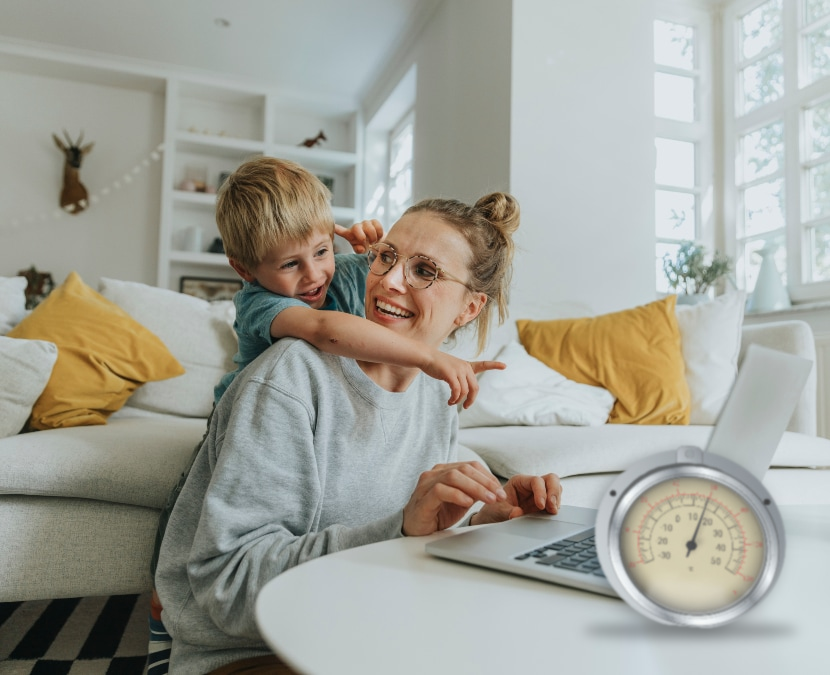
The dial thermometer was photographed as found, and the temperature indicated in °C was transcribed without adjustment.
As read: 15 °C
